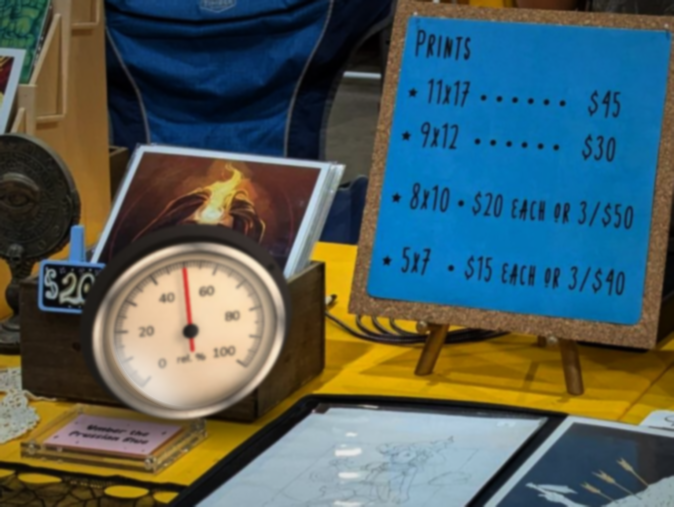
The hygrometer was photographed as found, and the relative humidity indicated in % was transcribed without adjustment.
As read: 50 %
